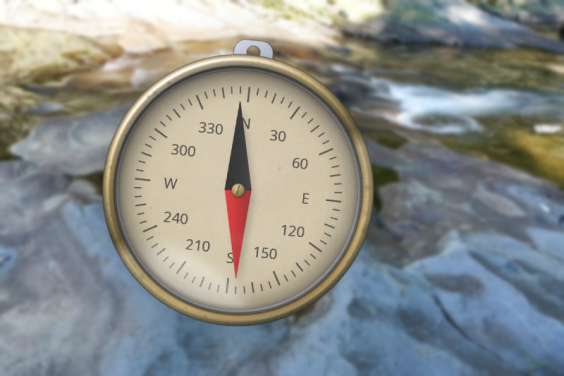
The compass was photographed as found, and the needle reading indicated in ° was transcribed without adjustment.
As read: 175 °
